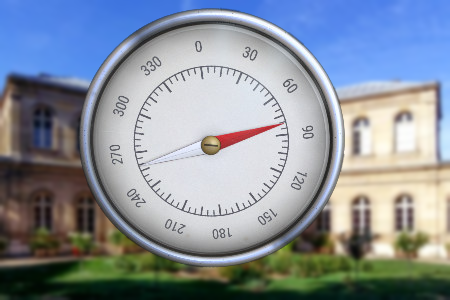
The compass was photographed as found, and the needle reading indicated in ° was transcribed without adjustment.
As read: 80 °
